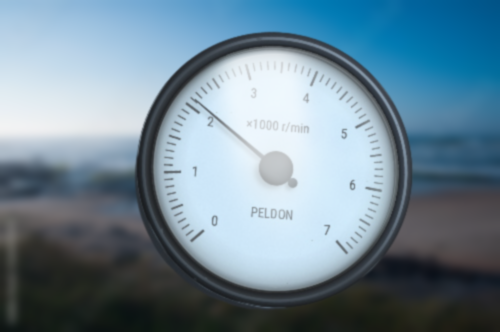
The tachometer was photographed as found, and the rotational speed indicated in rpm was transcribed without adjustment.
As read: 2100 rpm
